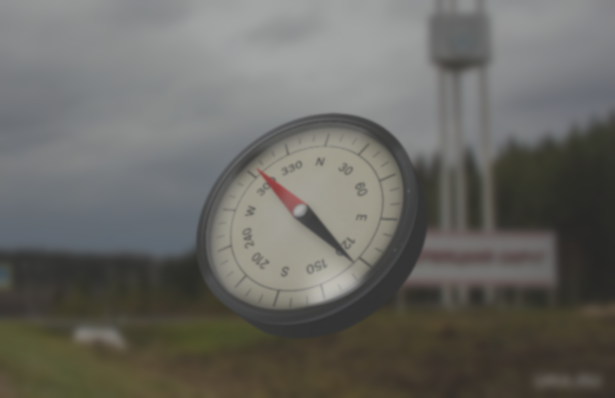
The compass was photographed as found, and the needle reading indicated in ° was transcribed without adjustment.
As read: 305 °
